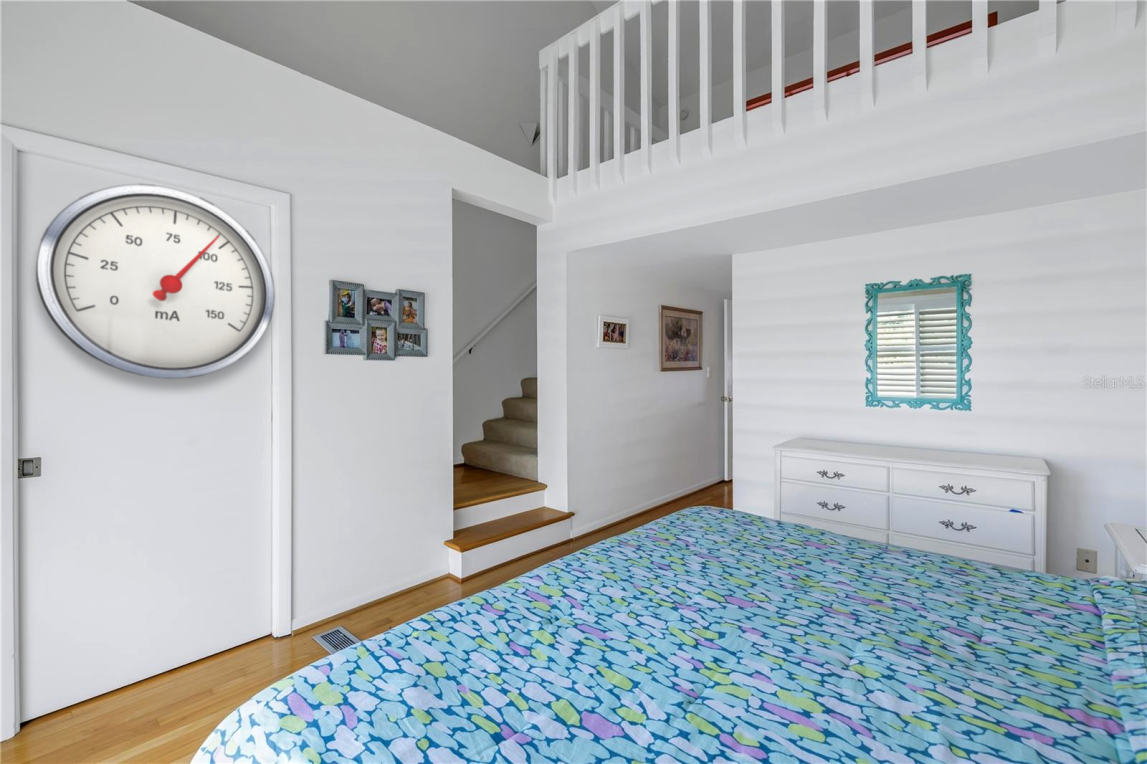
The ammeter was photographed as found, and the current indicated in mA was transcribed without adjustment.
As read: 95 mA
